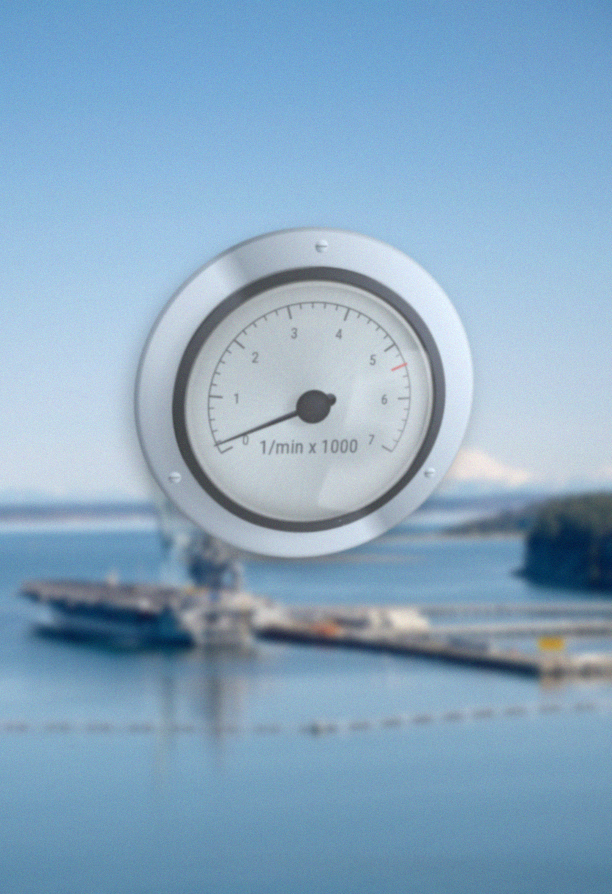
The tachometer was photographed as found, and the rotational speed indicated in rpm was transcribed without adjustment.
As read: 200 rpm
